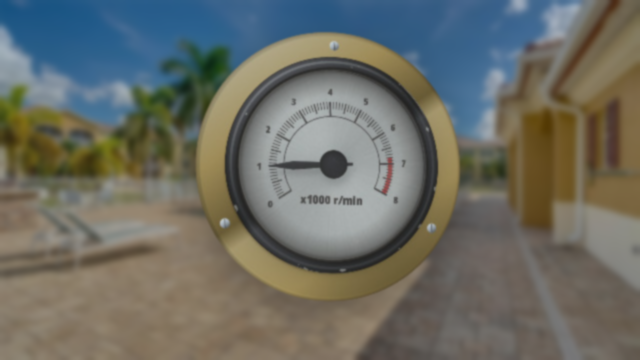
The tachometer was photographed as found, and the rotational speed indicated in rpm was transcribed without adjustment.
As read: 1000 rpm
